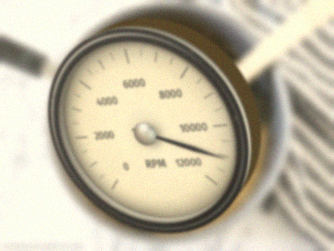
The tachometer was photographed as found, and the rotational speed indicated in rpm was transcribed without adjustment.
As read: 11000 rpm
